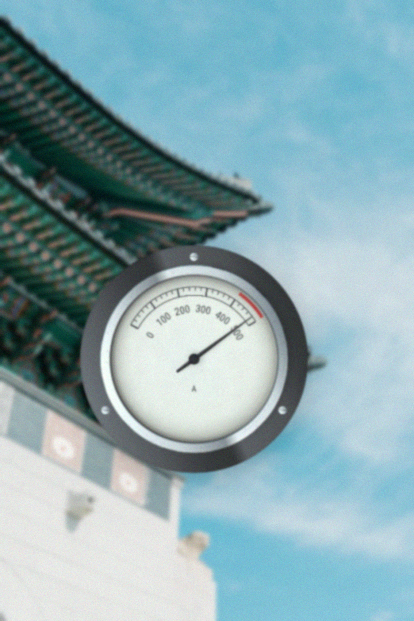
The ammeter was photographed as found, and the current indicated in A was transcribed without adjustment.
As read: 480 A
